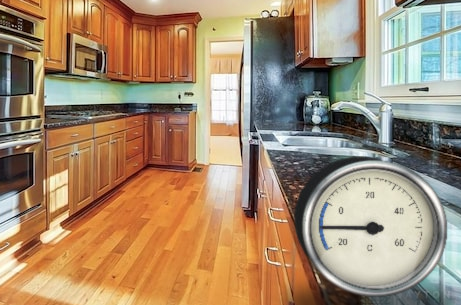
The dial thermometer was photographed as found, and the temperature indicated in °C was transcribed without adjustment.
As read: -10 °C
